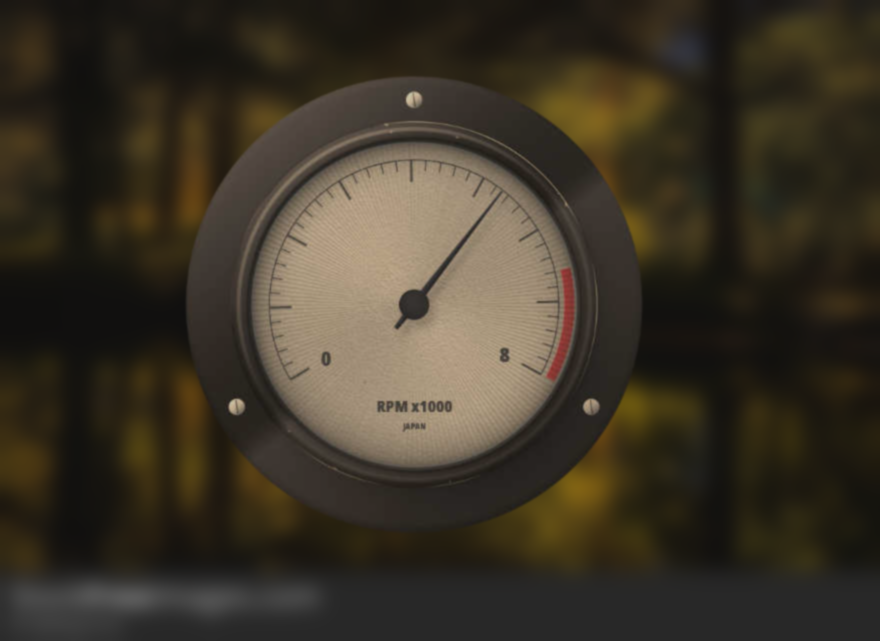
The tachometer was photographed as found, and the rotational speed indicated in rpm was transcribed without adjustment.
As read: 5300 rpm
